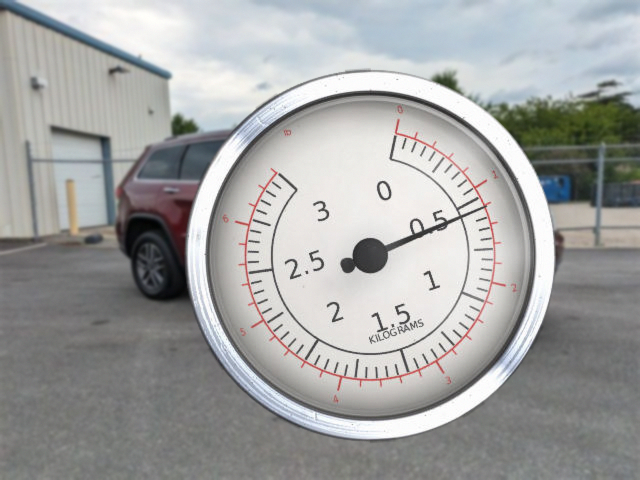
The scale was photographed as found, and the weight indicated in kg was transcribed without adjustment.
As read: 0.55 kg
